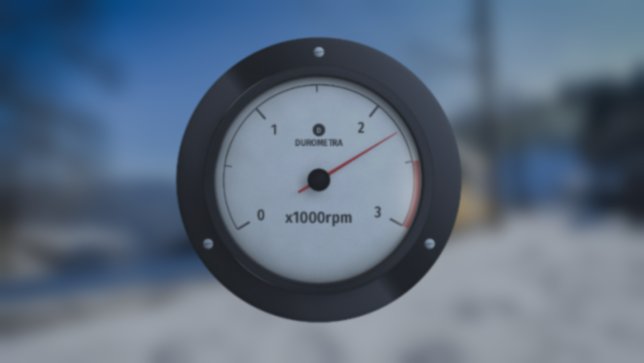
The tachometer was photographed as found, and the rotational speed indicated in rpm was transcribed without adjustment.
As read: 2250 rpm
